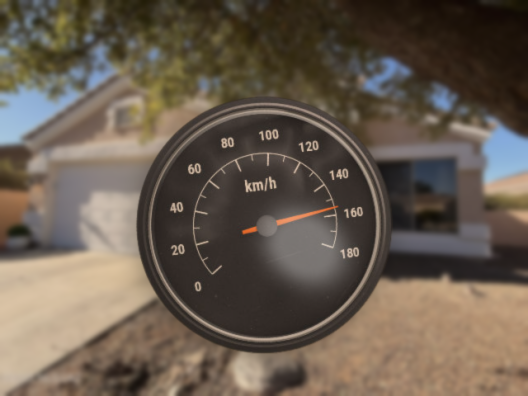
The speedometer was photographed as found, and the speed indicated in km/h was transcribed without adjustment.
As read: 155 km/h
